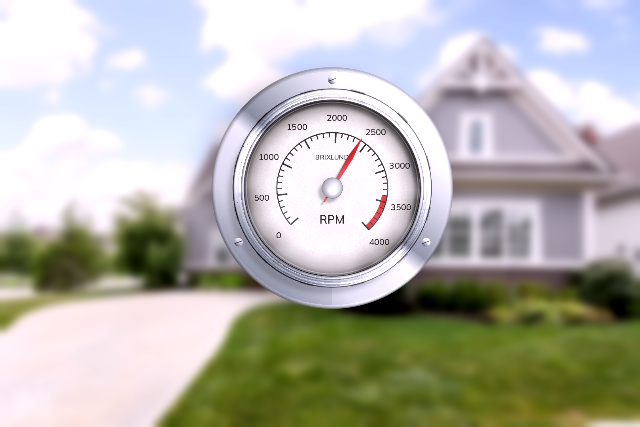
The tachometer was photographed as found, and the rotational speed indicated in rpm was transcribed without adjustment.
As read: 2400 rpm
